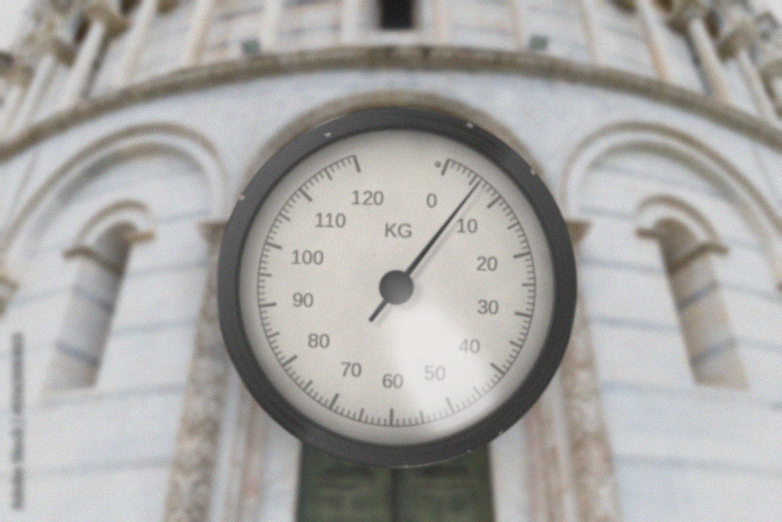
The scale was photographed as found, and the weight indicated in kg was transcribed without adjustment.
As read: 6 kg
